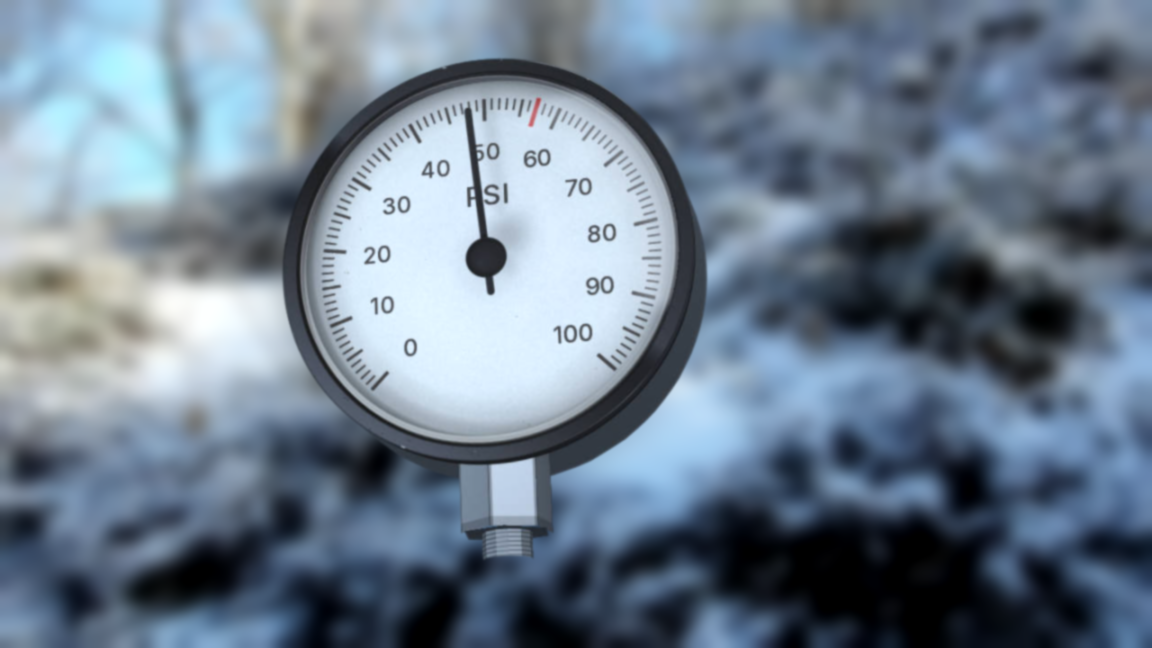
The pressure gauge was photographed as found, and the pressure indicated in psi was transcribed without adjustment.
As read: 48 psi
